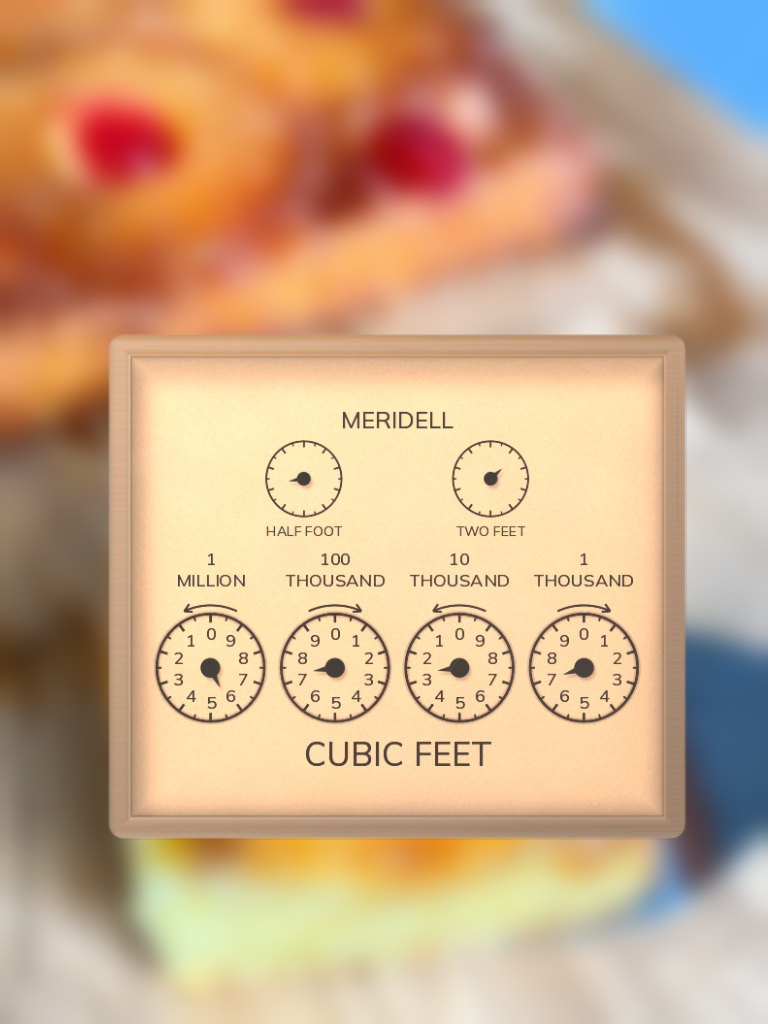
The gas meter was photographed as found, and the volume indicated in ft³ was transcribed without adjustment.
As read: 572700 ft³
